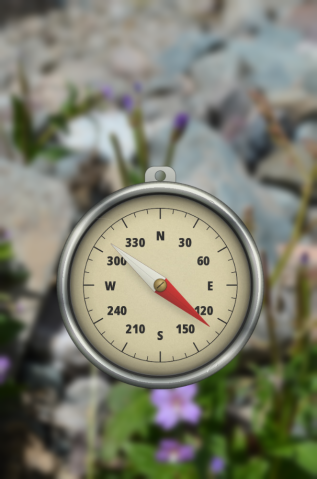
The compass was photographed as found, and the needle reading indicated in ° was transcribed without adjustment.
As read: 130 °
